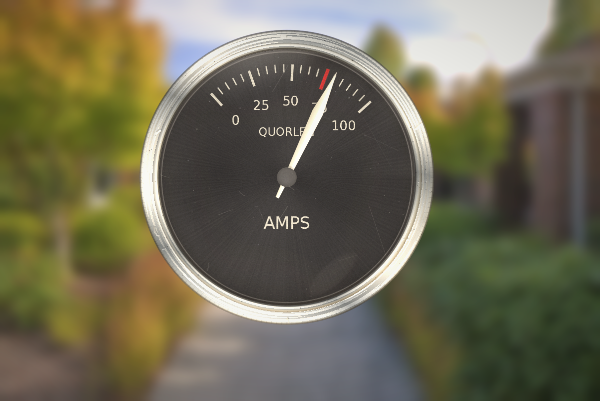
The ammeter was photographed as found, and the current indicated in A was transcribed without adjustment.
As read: 75 A
